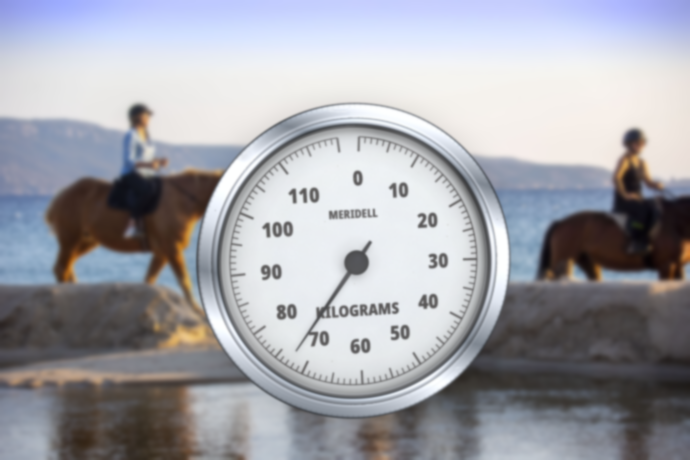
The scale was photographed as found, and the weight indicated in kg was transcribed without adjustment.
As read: 73 kg
